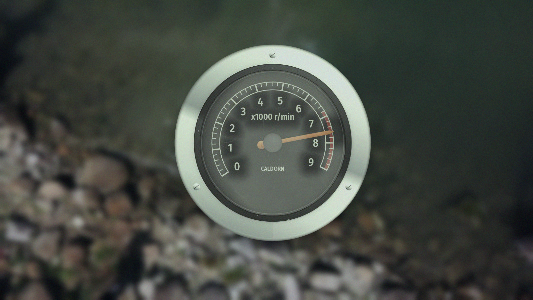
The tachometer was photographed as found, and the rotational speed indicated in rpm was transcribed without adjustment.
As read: 7600 rpm
